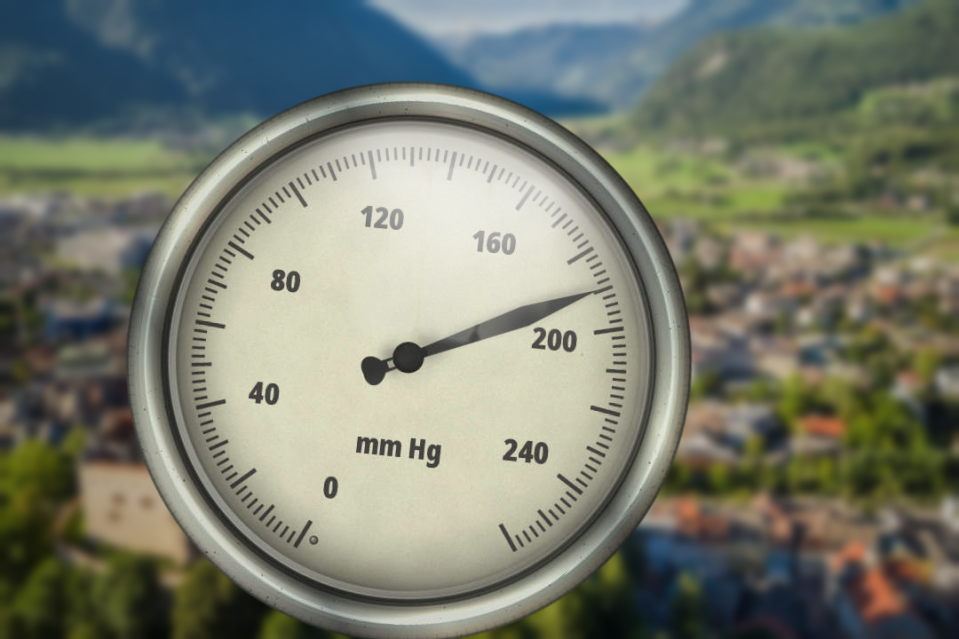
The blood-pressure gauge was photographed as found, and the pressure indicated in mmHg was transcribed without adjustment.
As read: 190 mmHg
